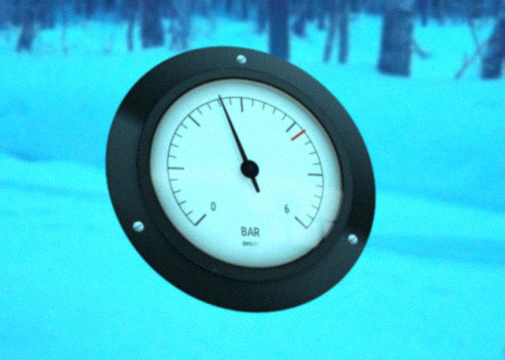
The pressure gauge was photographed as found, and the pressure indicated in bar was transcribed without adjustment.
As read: 2.6 bar
